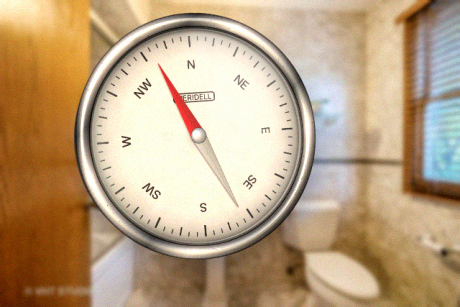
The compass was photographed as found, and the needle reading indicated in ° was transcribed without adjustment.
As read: 335 °
